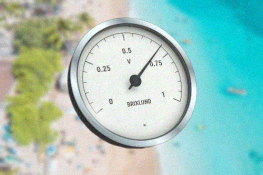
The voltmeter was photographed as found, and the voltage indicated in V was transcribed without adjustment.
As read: 0.7 V
